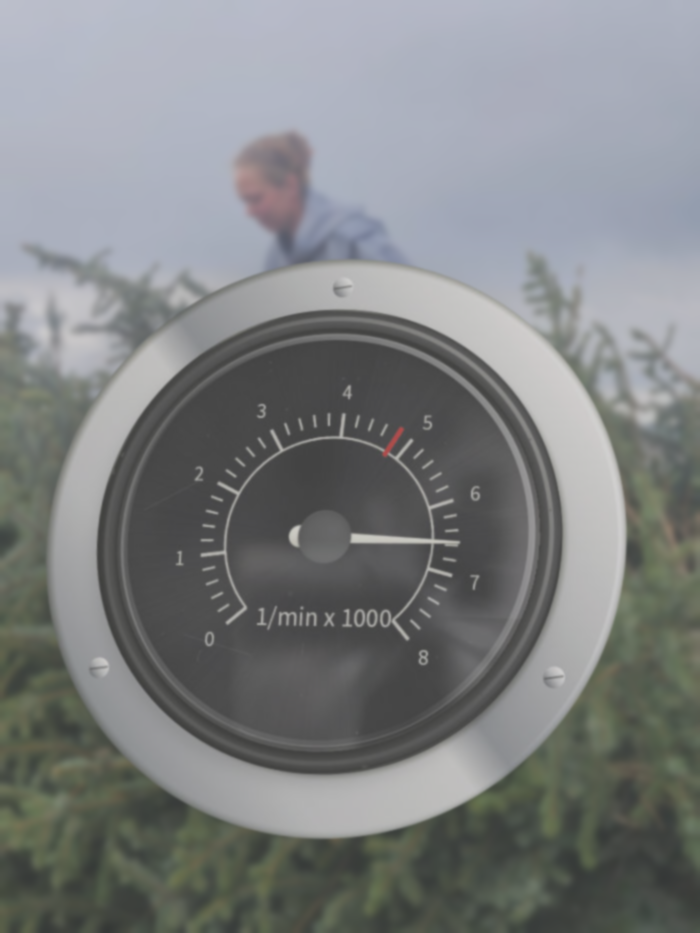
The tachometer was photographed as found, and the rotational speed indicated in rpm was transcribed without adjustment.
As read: 6600 rpm
